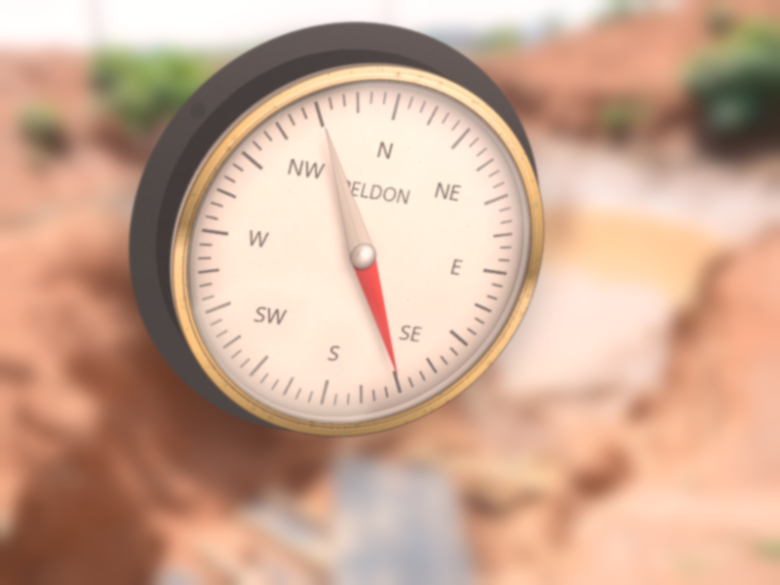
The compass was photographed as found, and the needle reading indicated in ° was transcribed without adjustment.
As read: 150 °
